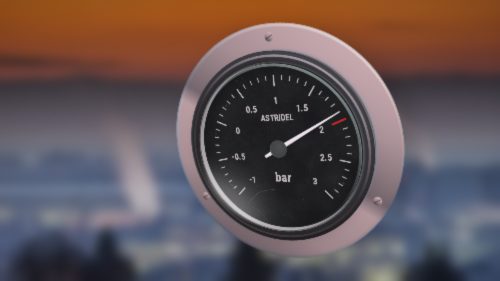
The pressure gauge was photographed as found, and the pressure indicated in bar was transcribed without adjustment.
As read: 1.9 bar
